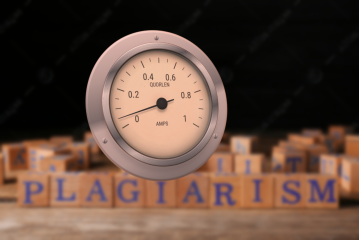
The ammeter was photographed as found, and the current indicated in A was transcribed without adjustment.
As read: 0.05 A
